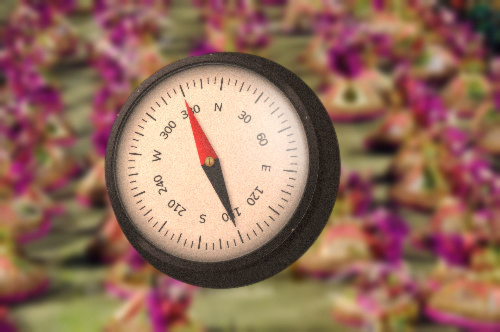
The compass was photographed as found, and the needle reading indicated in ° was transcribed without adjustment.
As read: 330 °
